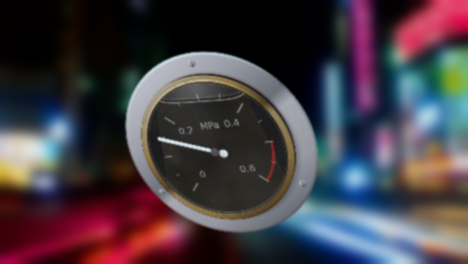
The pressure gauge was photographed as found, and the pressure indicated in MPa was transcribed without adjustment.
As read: 0.15 MPa
